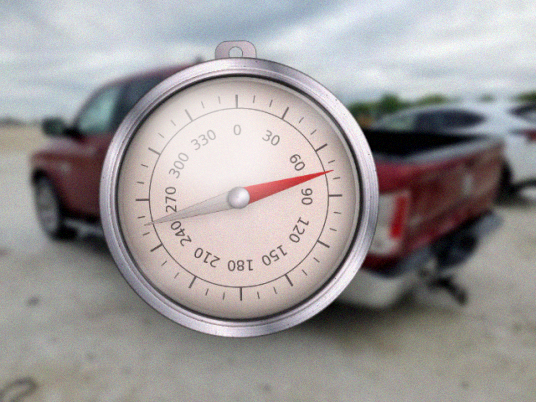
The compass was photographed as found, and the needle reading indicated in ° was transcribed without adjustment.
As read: 75 °
